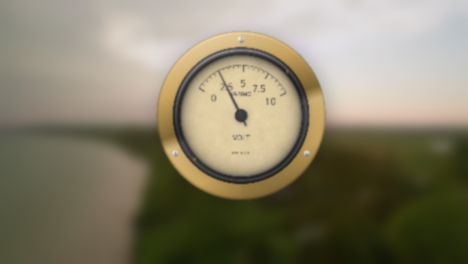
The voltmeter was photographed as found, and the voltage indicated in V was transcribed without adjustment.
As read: 2.5 V
